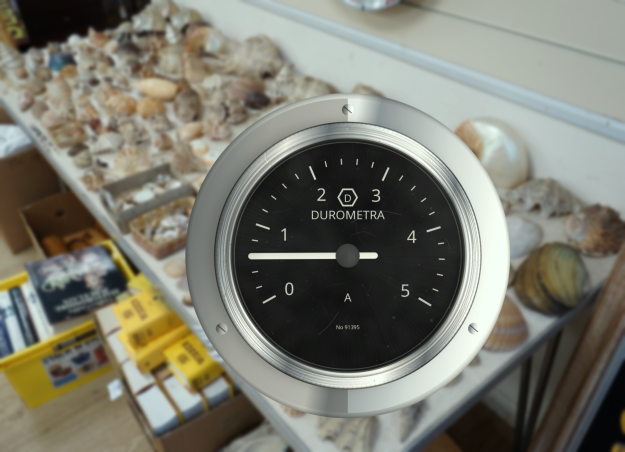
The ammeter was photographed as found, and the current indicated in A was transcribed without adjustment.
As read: 0.6 A
